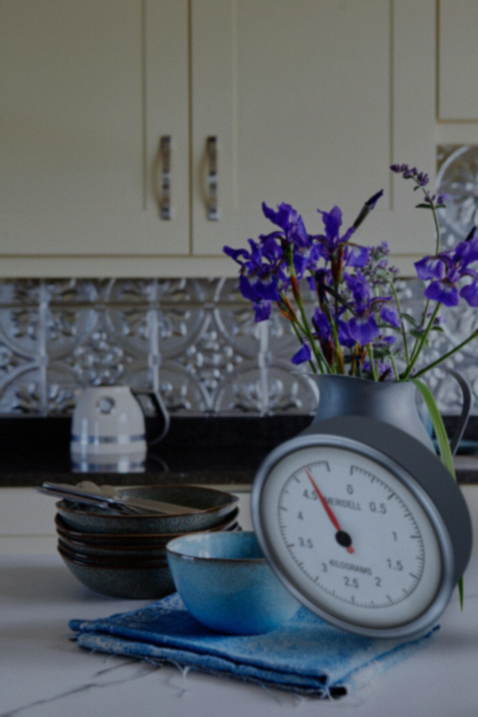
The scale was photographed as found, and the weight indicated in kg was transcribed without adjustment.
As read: 4.75 kg
